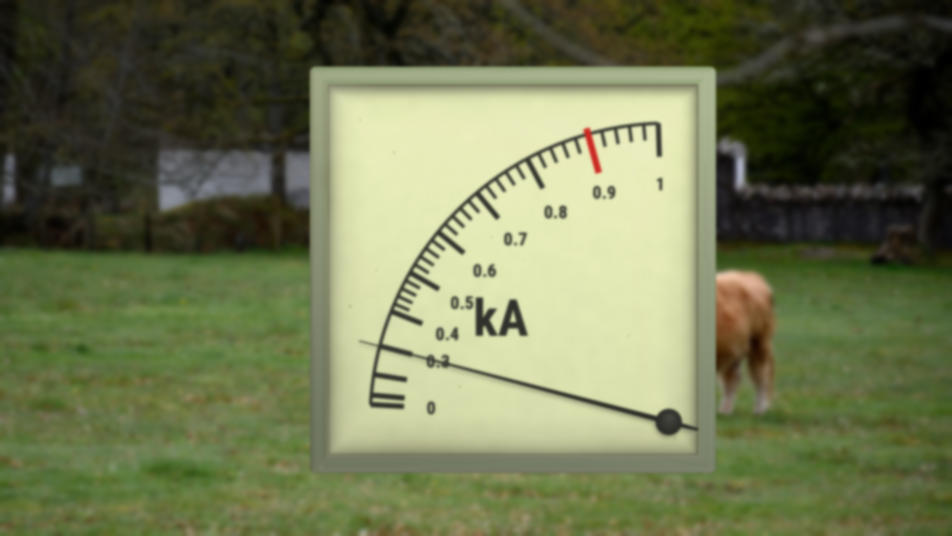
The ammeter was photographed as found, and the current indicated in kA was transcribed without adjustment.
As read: 0.3 kA
